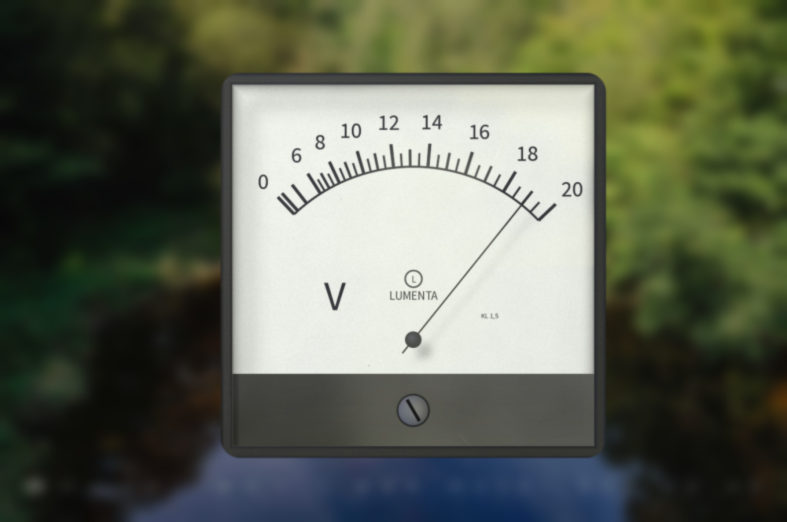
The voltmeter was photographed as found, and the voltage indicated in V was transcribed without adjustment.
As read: 19 V
